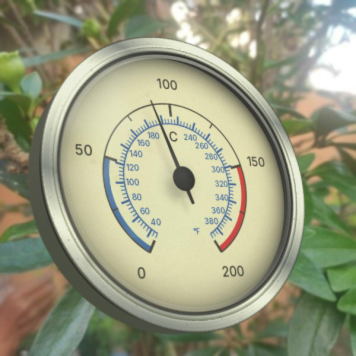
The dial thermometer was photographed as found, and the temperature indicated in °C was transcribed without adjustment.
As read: 87.5 °C
